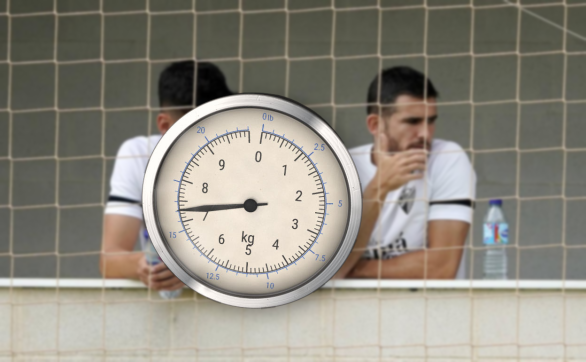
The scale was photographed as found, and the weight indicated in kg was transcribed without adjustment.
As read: 7.3 kg
